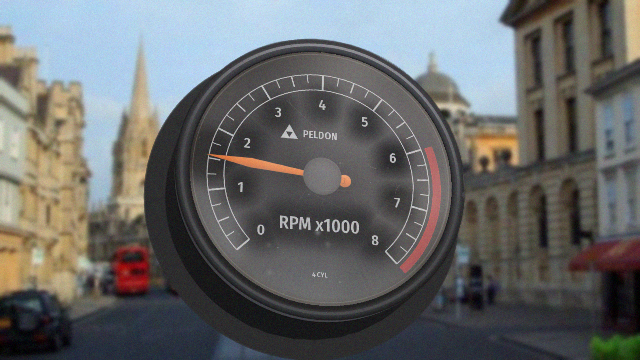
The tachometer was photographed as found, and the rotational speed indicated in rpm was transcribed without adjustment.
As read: 1500 rpm
